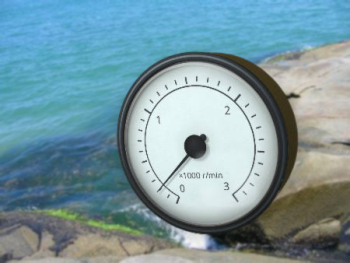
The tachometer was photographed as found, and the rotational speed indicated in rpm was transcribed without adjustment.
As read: 200 rpm
